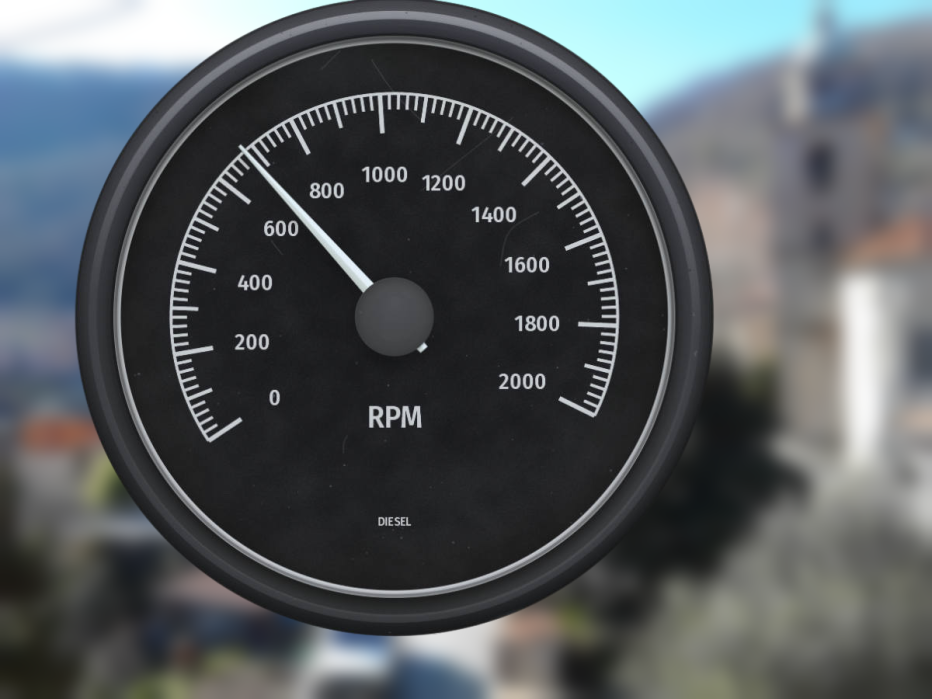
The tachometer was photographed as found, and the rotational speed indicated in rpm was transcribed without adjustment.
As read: 680 rpm
